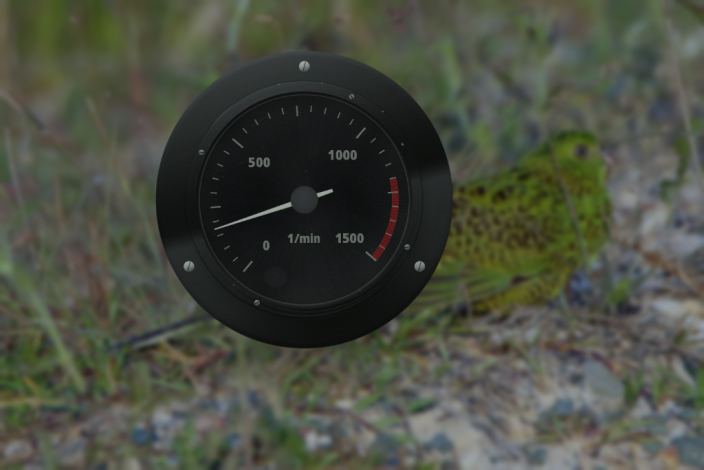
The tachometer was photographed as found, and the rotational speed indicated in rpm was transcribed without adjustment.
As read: 175 rpm
